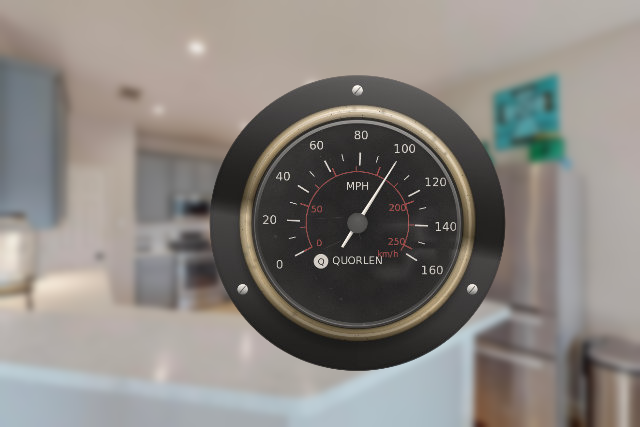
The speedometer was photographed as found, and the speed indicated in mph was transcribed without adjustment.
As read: 100 mph
